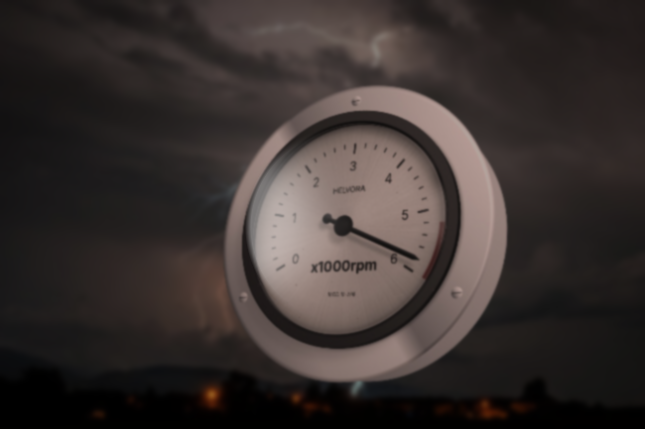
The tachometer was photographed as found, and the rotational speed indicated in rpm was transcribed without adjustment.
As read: 5800 rpm
